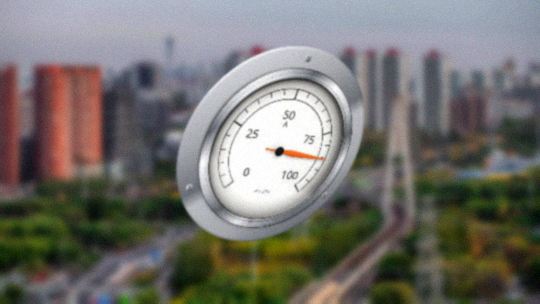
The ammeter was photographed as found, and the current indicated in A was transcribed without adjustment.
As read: 85 A
